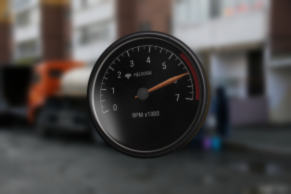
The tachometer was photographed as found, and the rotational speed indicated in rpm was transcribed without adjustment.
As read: 6000 rpm
